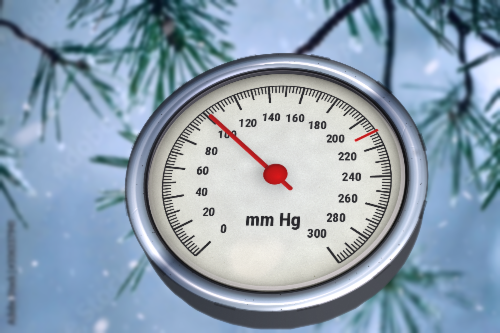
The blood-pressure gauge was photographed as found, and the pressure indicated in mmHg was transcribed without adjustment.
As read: 100 mmHg
